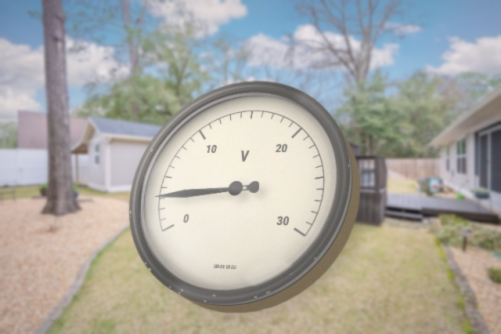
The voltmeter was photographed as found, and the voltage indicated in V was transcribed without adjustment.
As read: 3 V
